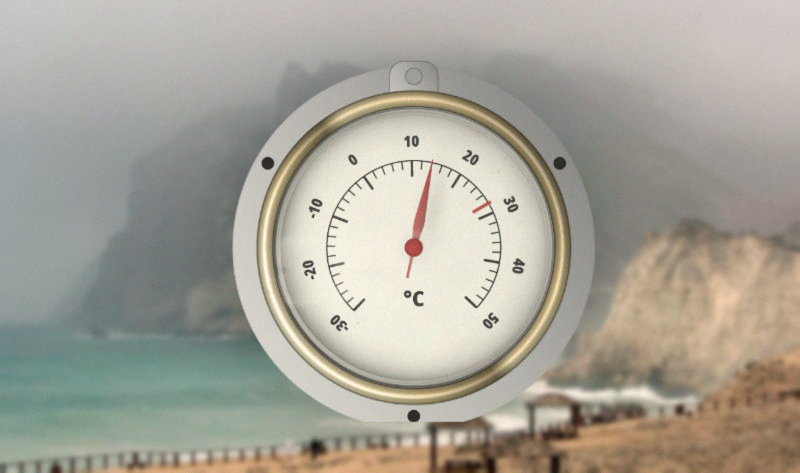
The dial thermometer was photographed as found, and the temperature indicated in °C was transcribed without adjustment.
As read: 14 °C
